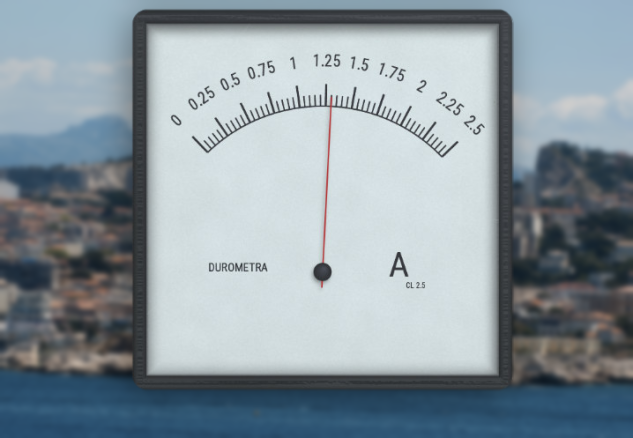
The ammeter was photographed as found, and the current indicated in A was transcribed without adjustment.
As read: 1.3 A
